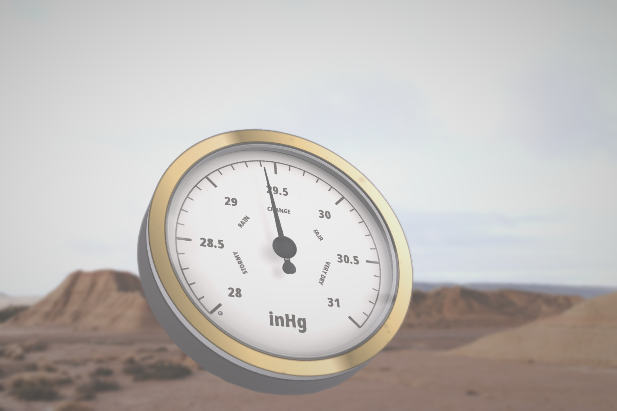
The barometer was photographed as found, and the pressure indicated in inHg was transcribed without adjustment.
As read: 29.4 inHg
